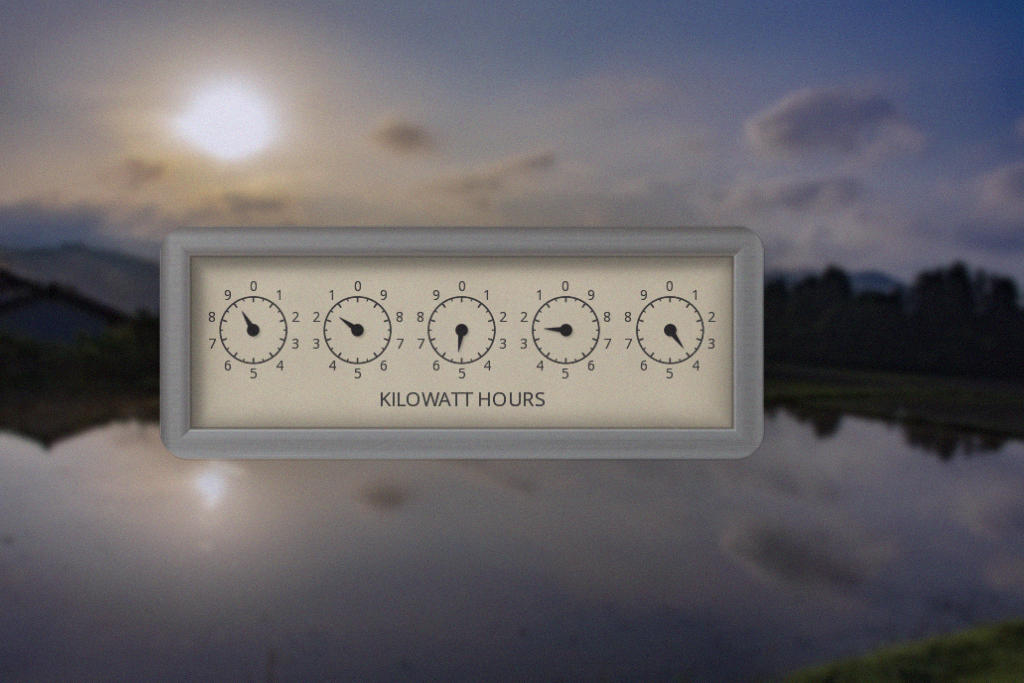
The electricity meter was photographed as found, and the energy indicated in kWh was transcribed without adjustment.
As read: 91524 kWh
